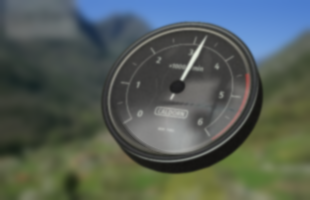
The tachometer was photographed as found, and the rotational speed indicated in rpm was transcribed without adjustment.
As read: 3250 rpm
